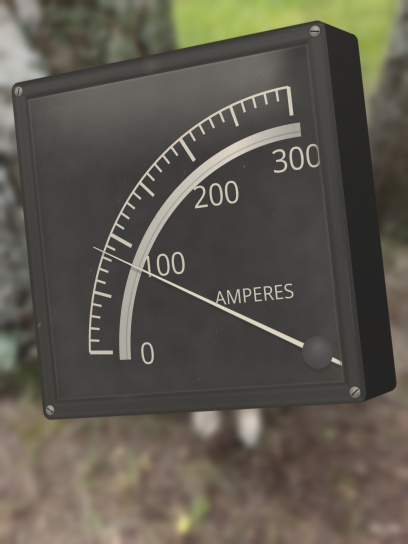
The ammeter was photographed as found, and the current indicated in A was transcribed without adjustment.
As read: 85 A
